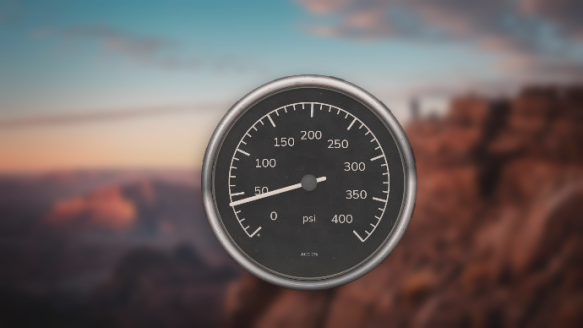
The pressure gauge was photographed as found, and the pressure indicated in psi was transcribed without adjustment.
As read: 40 psi
